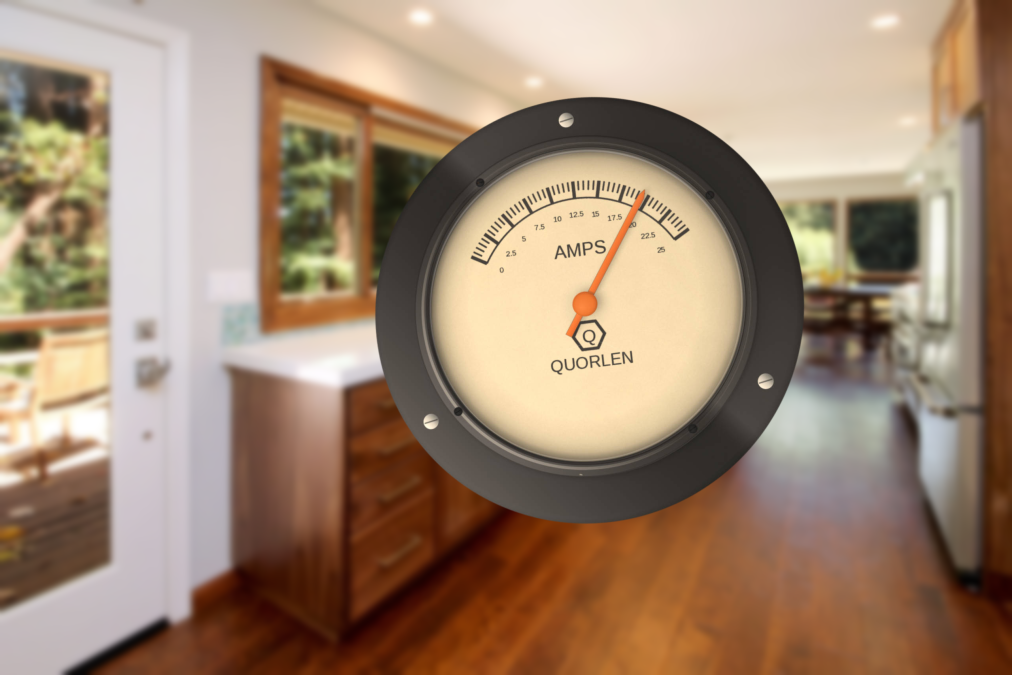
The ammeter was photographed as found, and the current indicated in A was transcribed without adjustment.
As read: 19.5 A
